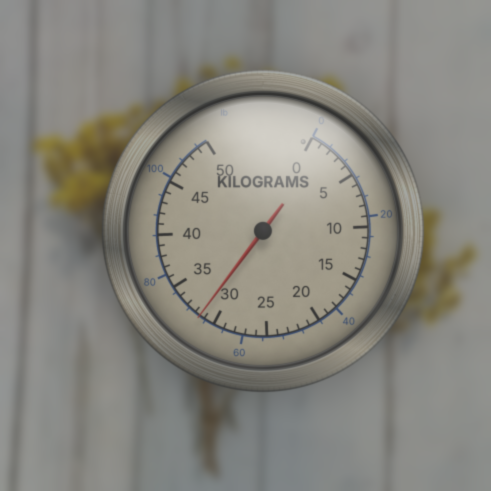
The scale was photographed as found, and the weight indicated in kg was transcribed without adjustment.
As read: 31.5 kg
